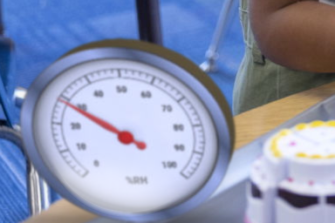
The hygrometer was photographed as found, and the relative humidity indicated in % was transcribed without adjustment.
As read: 30 %
